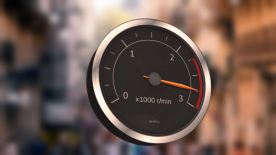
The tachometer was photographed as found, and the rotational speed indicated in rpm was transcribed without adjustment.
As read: 2750 rpm
